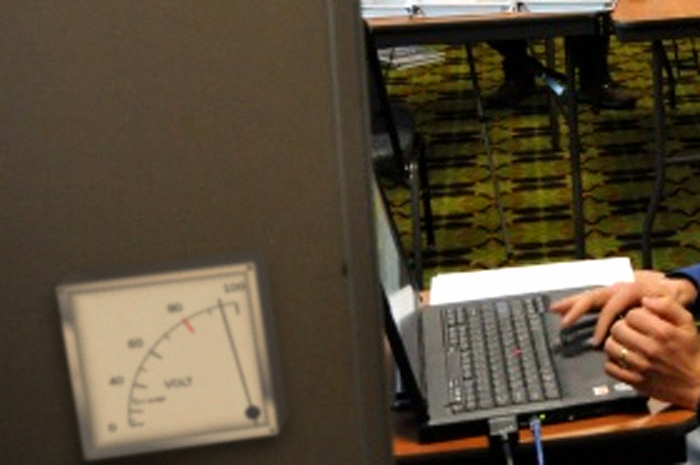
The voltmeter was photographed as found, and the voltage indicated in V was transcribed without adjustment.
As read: 95 V
